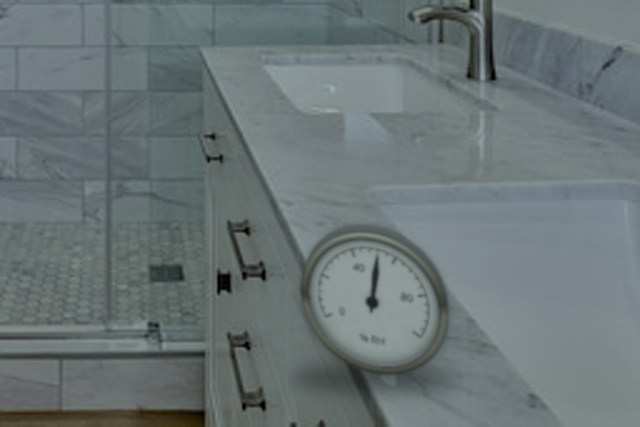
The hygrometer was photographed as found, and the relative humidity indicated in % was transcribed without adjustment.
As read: 52 %
